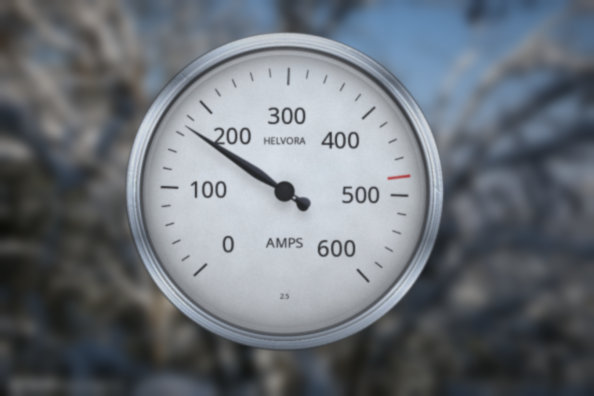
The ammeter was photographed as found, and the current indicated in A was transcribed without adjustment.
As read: 170 A
